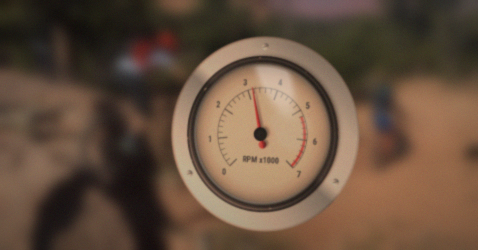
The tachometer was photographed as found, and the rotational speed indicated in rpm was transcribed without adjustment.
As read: 3200 rpm
